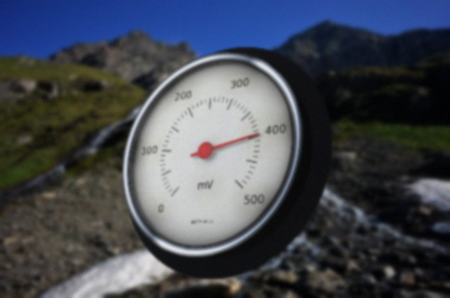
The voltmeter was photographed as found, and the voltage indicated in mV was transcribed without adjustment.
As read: 400 mV
